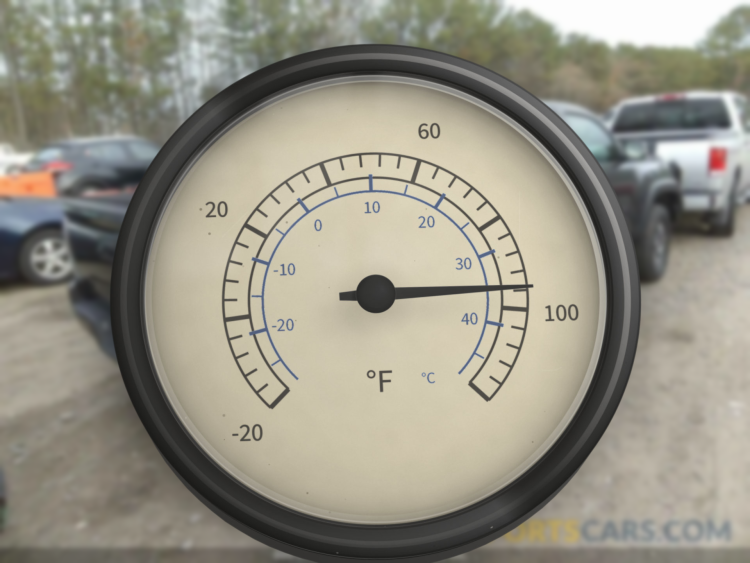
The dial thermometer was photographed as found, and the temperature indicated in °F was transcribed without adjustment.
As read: 96 °F
